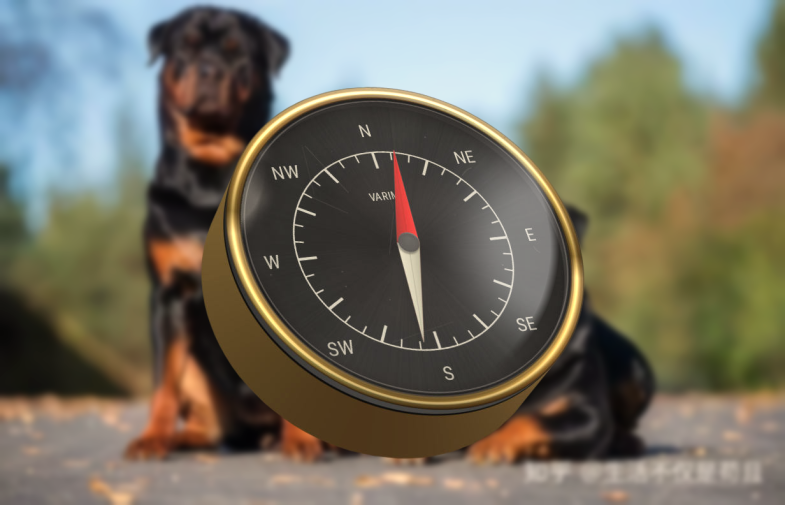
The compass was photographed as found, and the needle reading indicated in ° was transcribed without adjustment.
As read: 10 °
